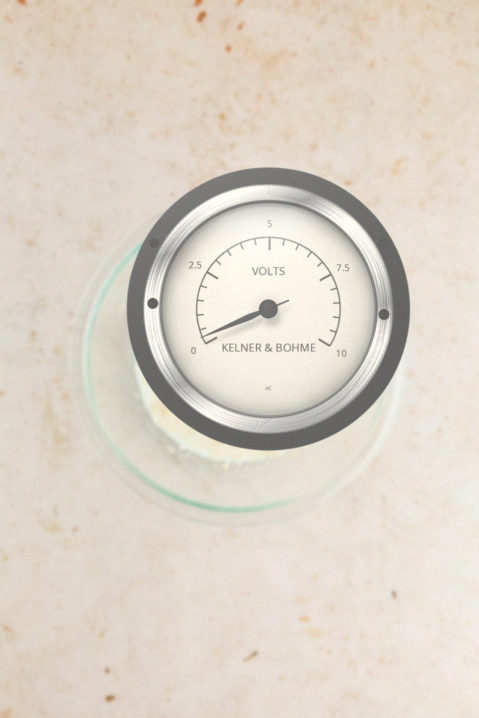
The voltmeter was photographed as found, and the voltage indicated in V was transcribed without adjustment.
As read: 0.25 V
